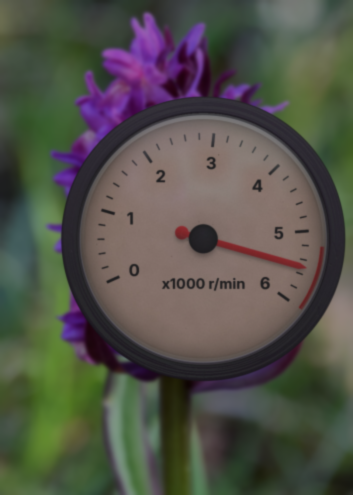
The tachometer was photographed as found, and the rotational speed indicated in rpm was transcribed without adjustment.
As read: 5500 rpm
